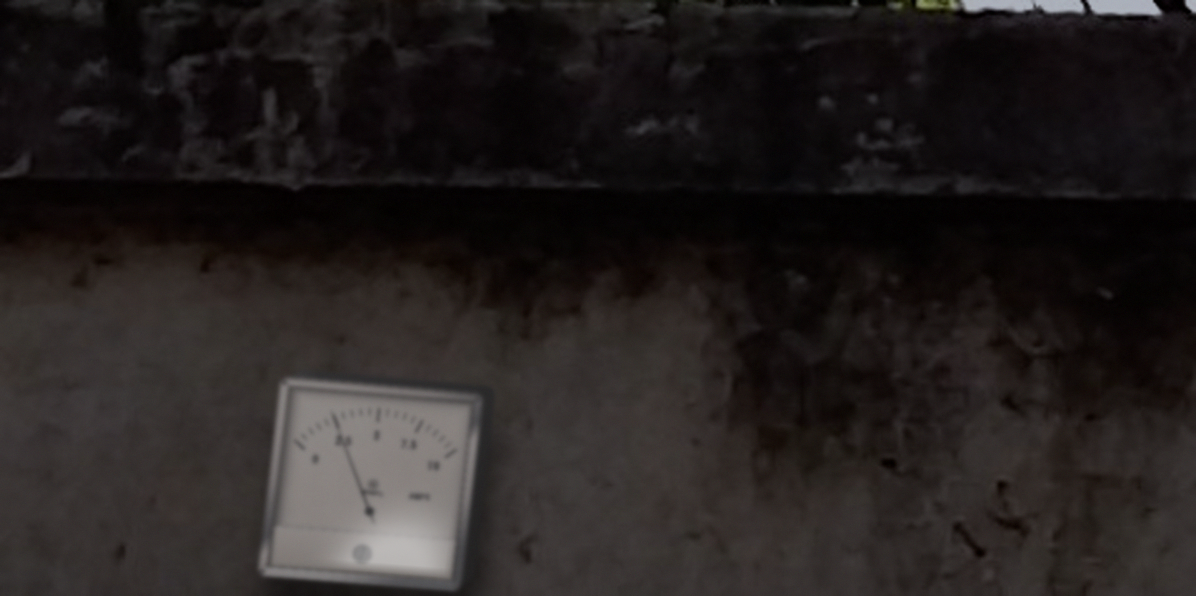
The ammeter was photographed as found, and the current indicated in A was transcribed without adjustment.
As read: 2.5 A
